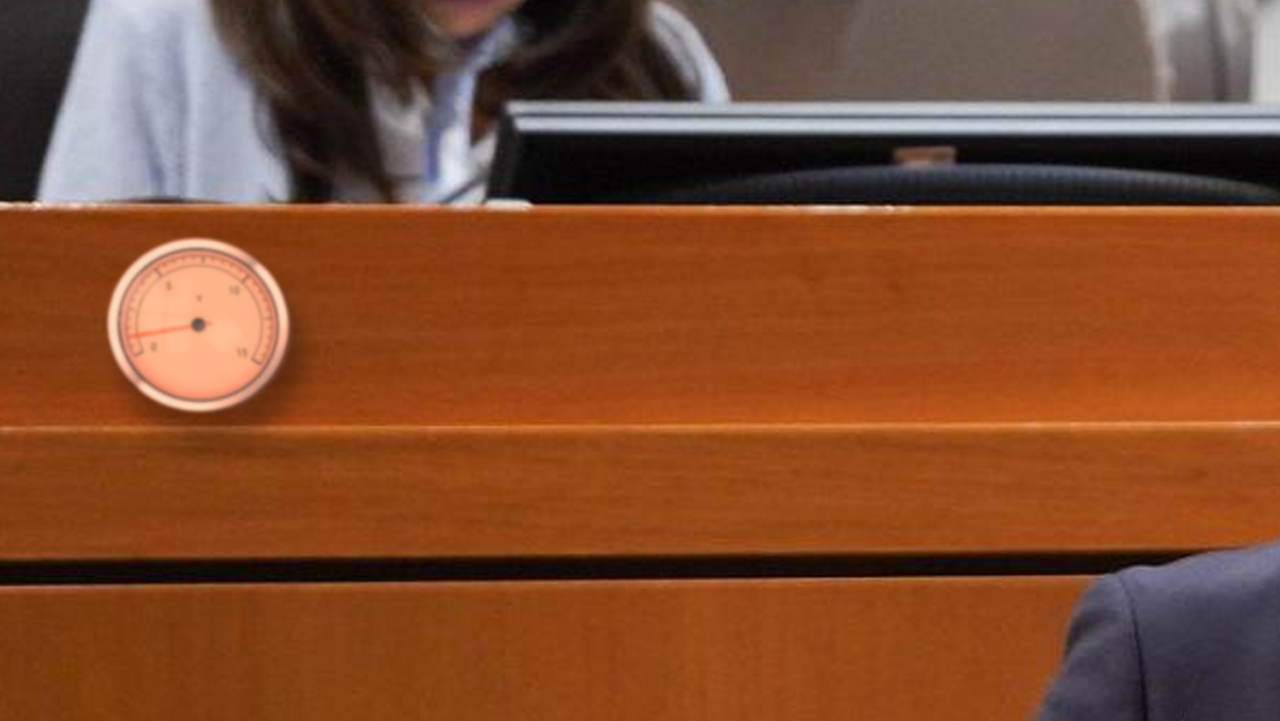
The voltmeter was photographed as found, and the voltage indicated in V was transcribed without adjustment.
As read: 1 V
